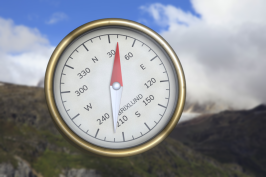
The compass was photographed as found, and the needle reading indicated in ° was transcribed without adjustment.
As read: 40 °
